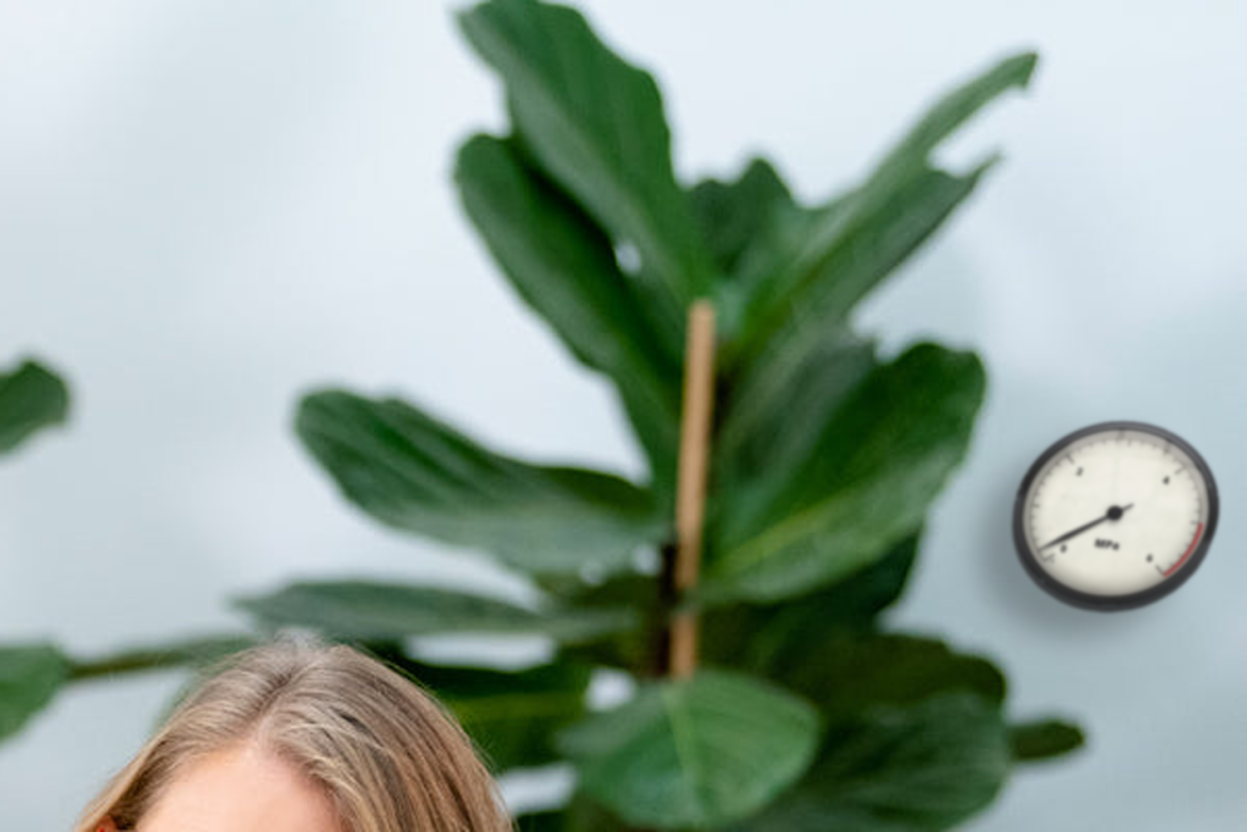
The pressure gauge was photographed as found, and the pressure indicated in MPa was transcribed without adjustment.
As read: 0.2 MPa
